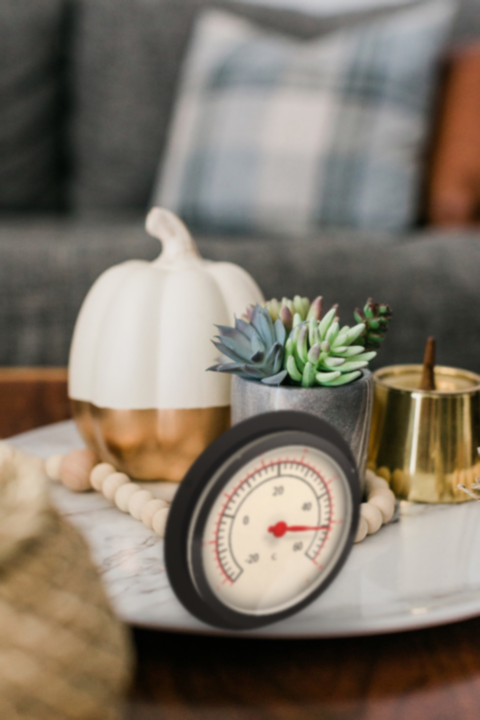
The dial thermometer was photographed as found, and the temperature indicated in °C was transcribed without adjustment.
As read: 50 °C
